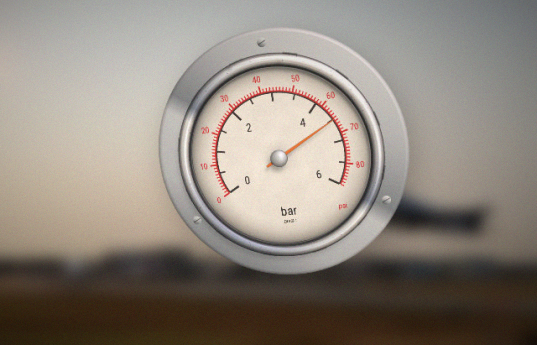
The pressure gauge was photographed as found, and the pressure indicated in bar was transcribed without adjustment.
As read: 4.5 bar
